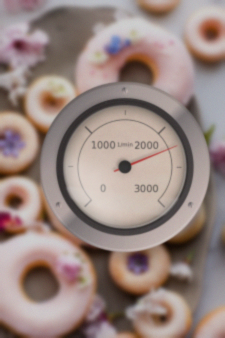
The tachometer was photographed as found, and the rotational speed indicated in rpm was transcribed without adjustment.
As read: 2250 rpm
